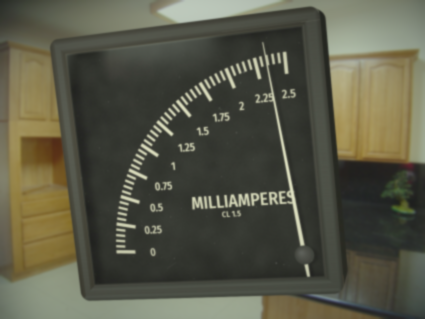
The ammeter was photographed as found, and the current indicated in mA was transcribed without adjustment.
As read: 2.35 mA
